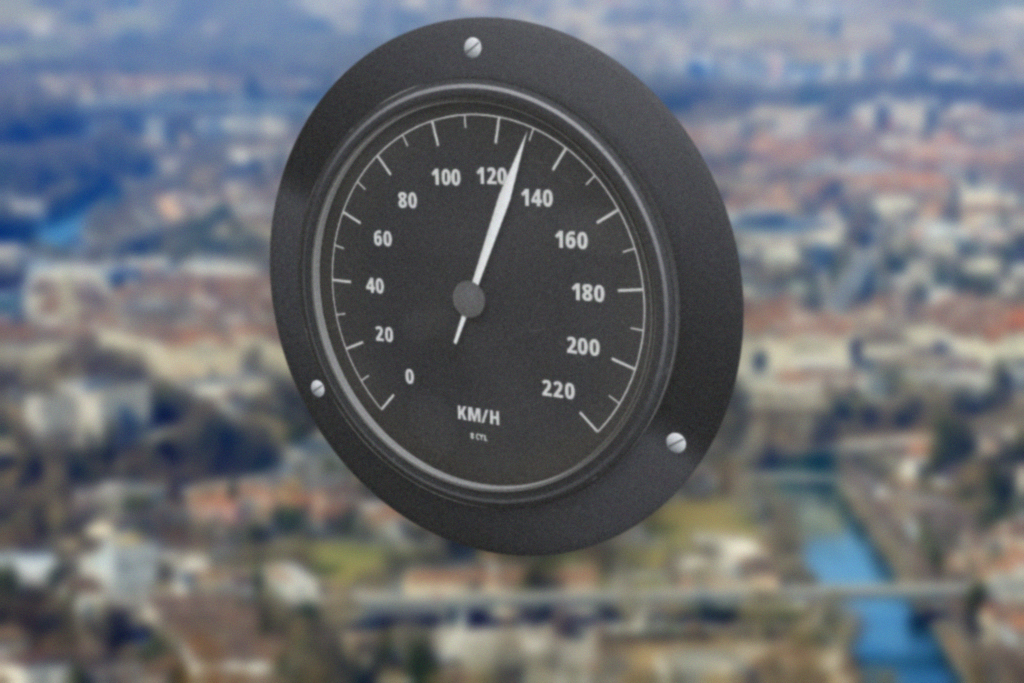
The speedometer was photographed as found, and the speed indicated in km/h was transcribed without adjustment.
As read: 130 km/h
